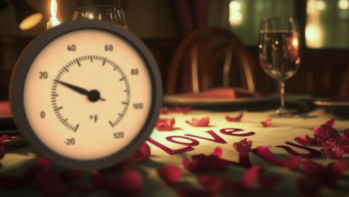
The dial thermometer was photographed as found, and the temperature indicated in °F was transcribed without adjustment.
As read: 20 °F
